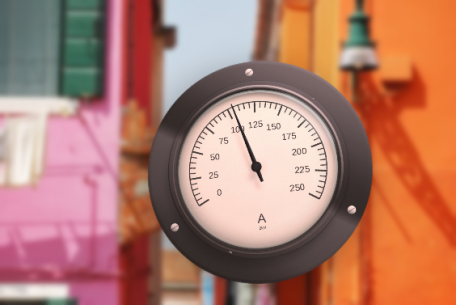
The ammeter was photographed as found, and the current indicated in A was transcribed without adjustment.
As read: 105 A
